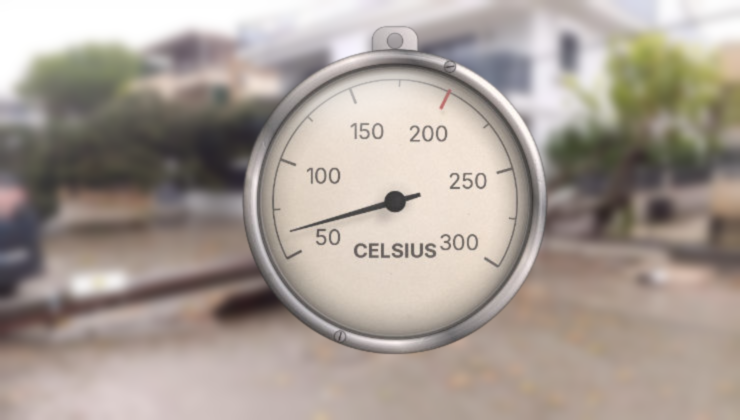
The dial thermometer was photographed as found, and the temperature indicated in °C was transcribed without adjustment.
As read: 62.5 °C
